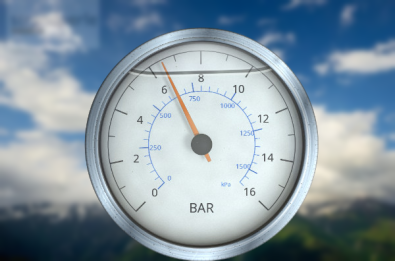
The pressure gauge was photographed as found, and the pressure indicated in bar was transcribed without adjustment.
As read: 6.5 bar
